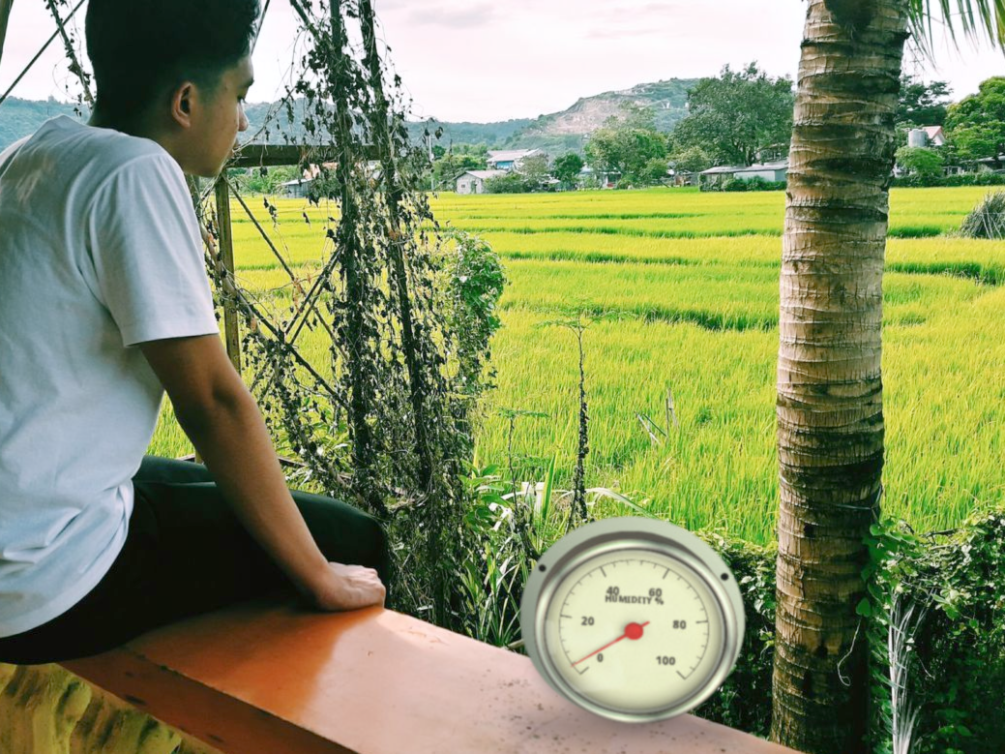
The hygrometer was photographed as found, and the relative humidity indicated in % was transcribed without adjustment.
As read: 4 %
